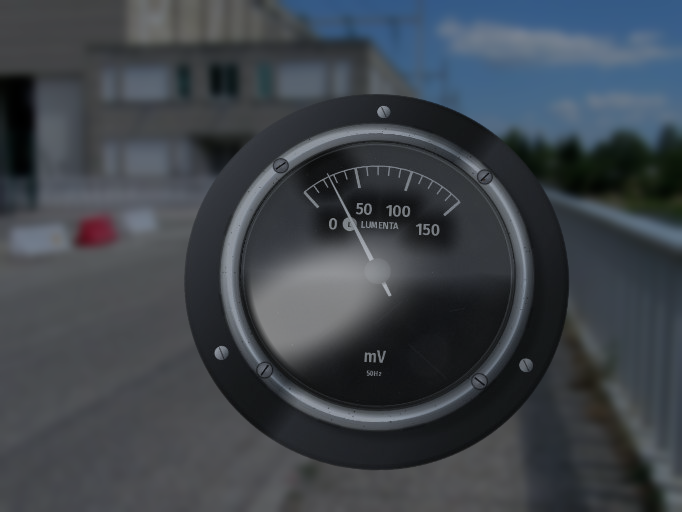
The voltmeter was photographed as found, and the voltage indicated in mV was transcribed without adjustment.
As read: 25 mV
